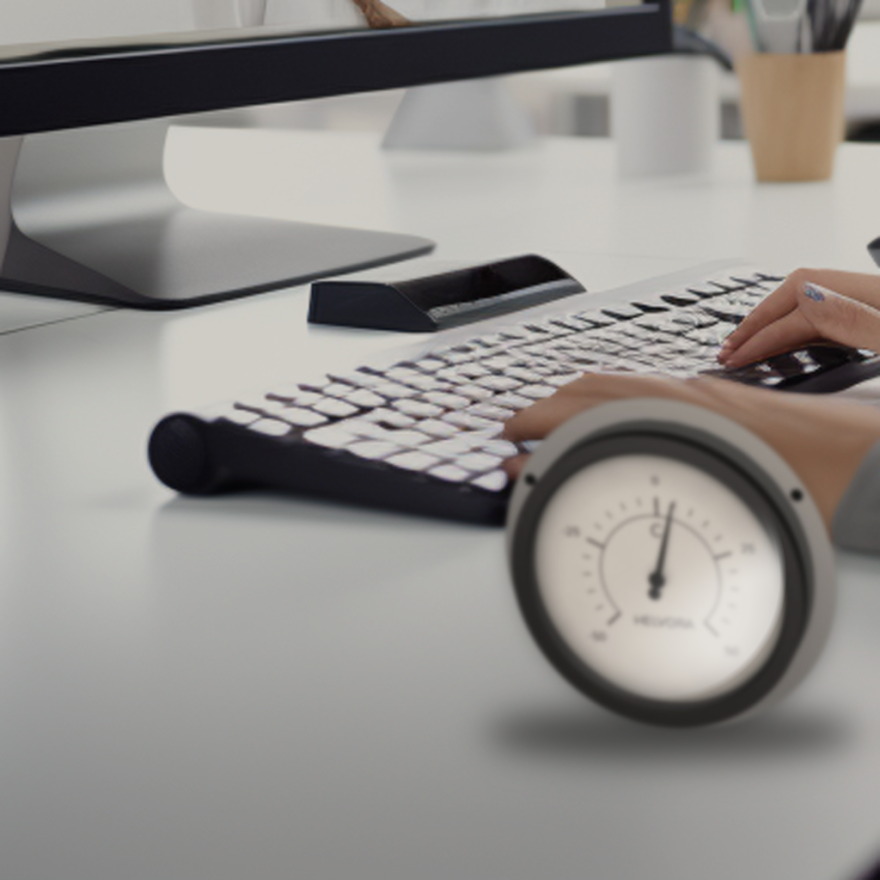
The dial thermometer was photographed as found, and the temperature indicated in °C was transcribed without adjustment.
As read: 5 °C
